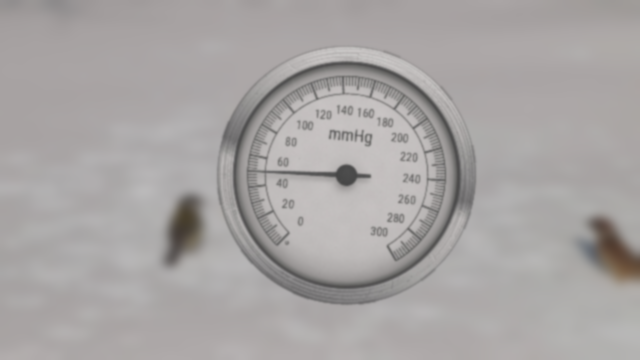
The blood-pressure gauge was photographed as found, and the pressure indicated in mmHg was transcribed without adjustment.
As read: 50 mmHg
